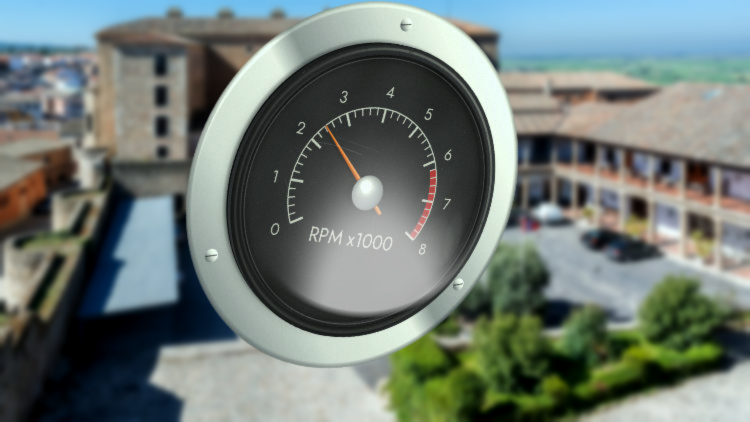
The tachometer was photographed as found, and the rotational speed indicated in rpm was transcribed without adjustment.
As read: 2400 rpm
